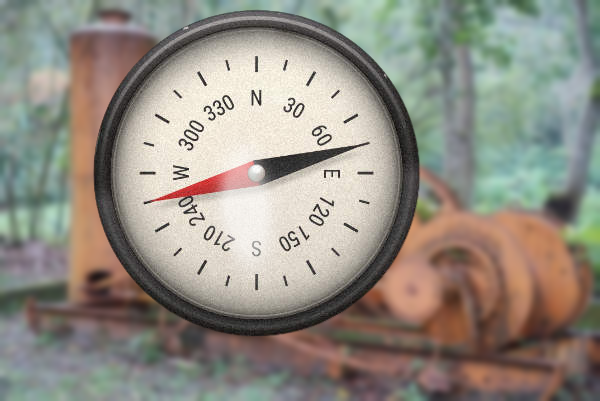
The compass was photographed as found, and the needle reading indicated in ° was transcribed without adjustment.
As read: 255 °
